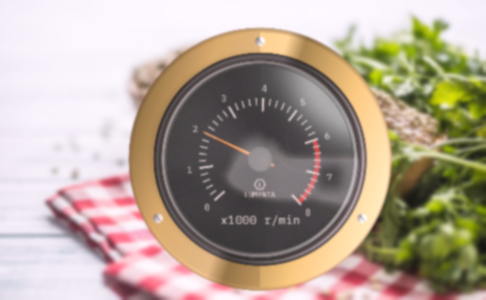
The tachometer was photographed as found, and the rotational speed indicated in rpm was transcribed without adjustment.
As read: 2000 rpm
